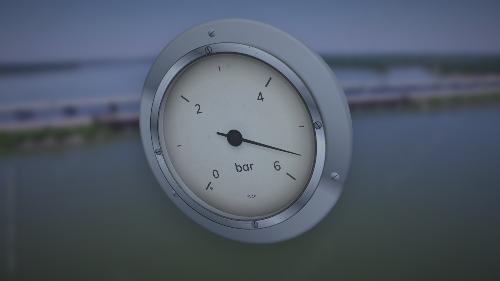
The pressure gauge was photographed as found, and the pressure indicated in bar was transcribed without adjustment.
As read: 5.5 bar
